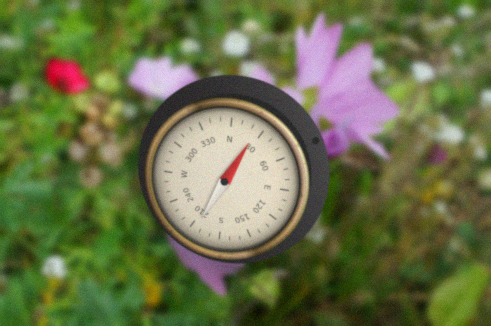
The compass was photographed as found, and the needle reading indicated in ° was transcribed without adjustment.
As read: 25 °
